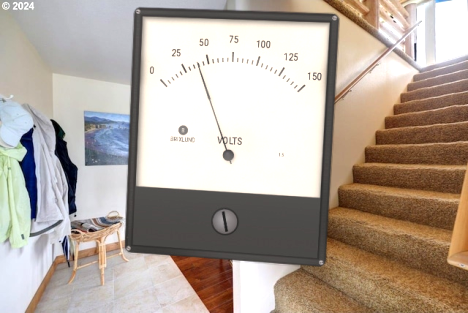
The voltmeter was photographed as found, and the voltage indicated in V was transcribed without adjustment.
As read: 40 V
